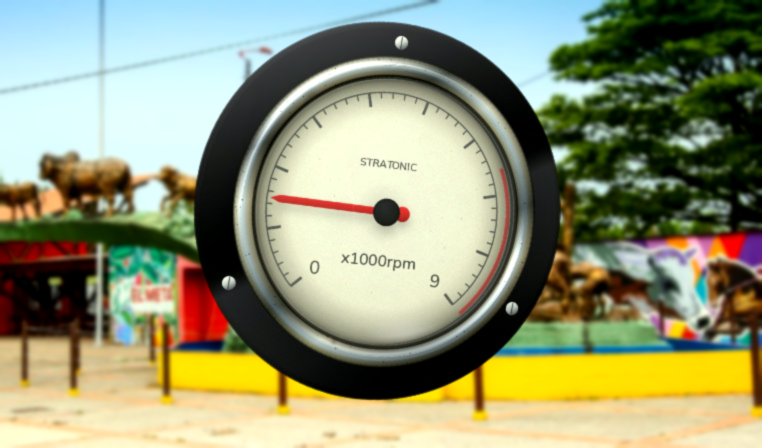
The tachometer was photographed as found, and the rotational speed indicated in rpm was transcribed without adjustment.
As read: 1500 rpm
